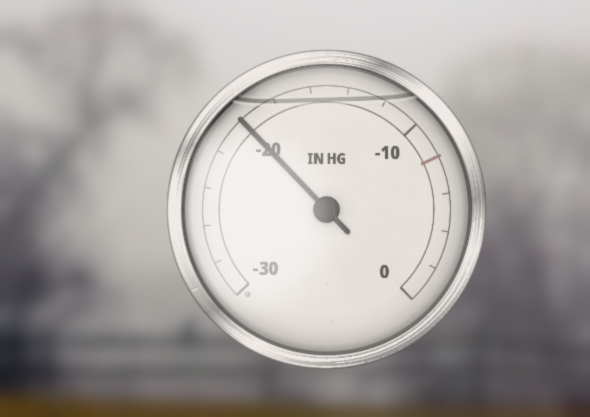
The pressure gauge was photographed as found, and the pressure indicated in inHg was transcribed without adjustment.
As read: -20 inHg
